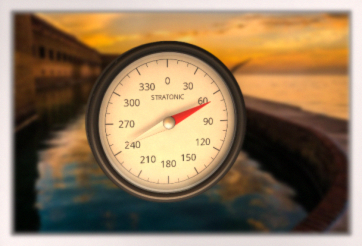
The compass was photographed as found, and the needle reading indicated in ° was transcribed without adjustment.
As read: 65 °
